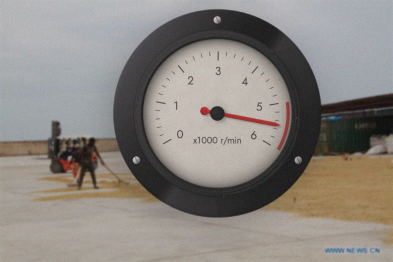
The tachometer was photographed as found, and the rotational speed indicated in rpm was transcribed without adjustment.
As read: 5500 rpm
